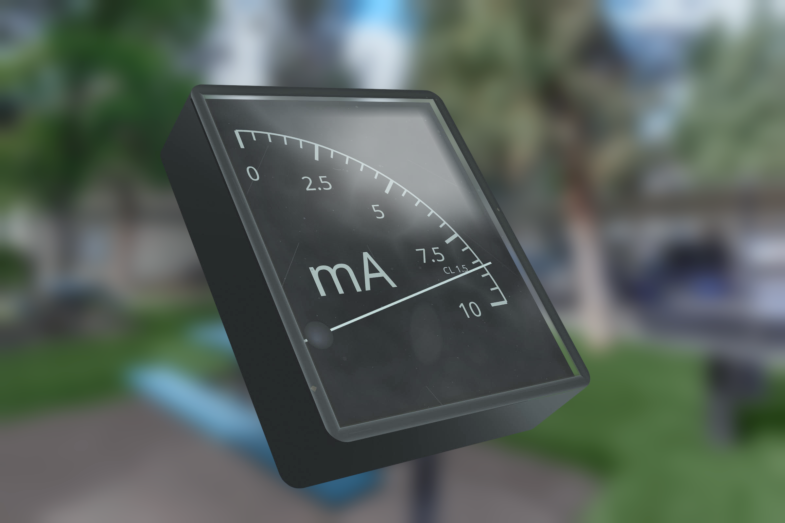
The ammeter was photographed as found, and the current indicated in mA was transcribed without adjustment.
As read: 8.75 mA
